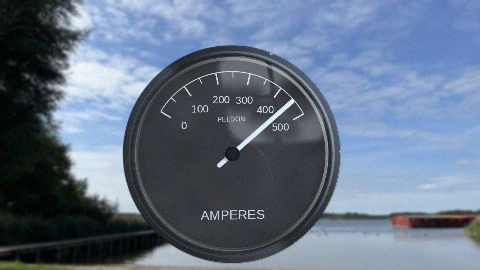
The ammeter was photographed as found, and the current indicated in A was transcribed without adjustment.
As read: 450 A
